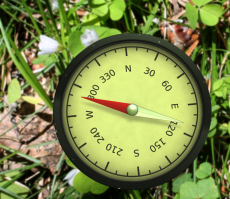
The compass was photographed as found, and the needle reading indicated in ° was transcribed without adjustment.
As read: 290 °
